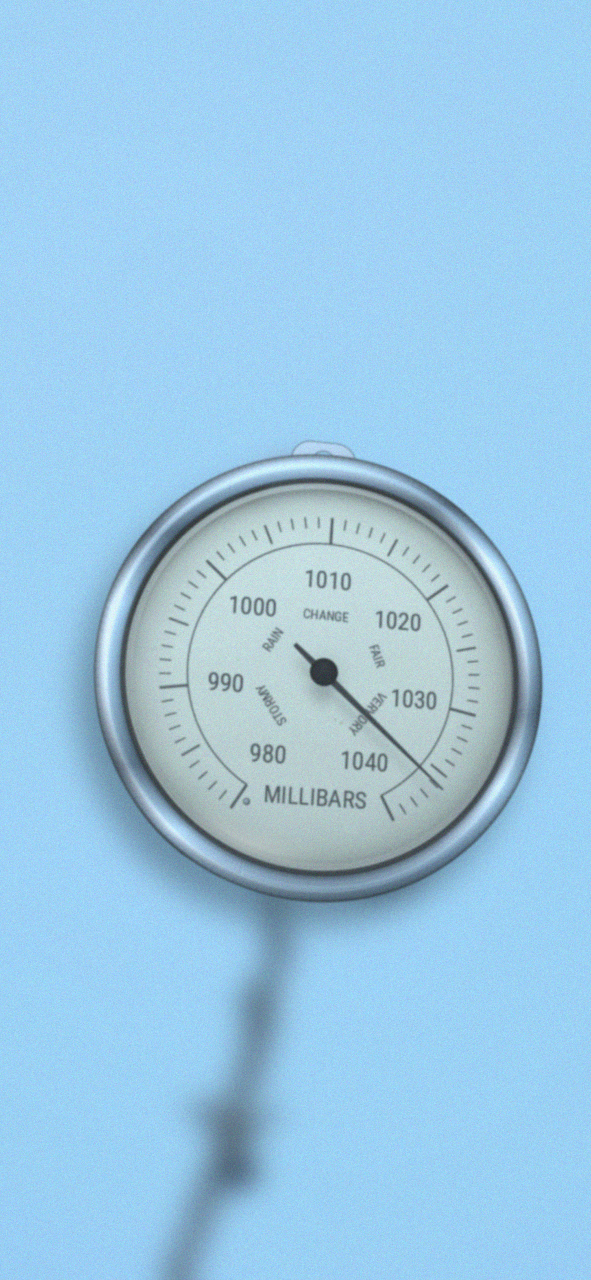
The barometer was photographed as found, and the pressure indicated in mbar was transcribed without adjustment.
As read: 1036 mbar
